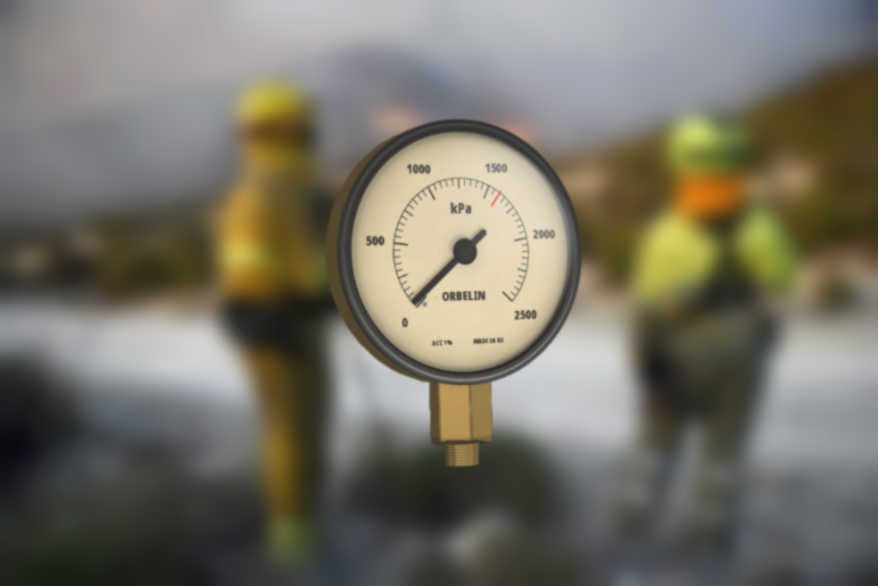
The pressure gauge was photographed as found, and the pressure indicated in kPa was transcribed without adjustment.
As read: 50 kPa
